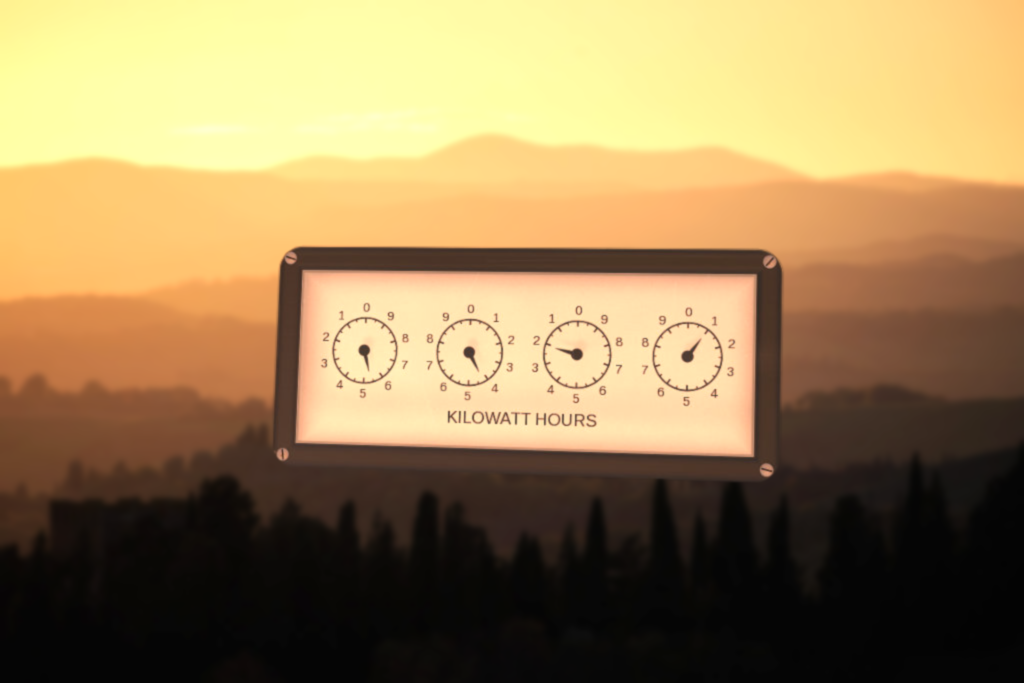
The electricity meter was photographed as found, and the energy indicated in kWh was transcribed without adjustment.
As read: 5421 kWh
